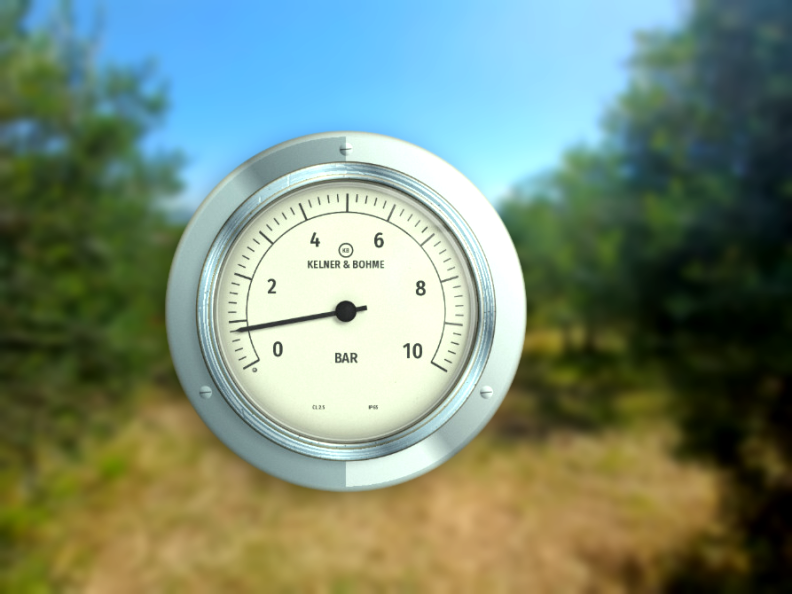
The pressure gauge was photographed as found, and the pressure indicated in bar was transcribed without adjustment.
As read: 0.8 bar
